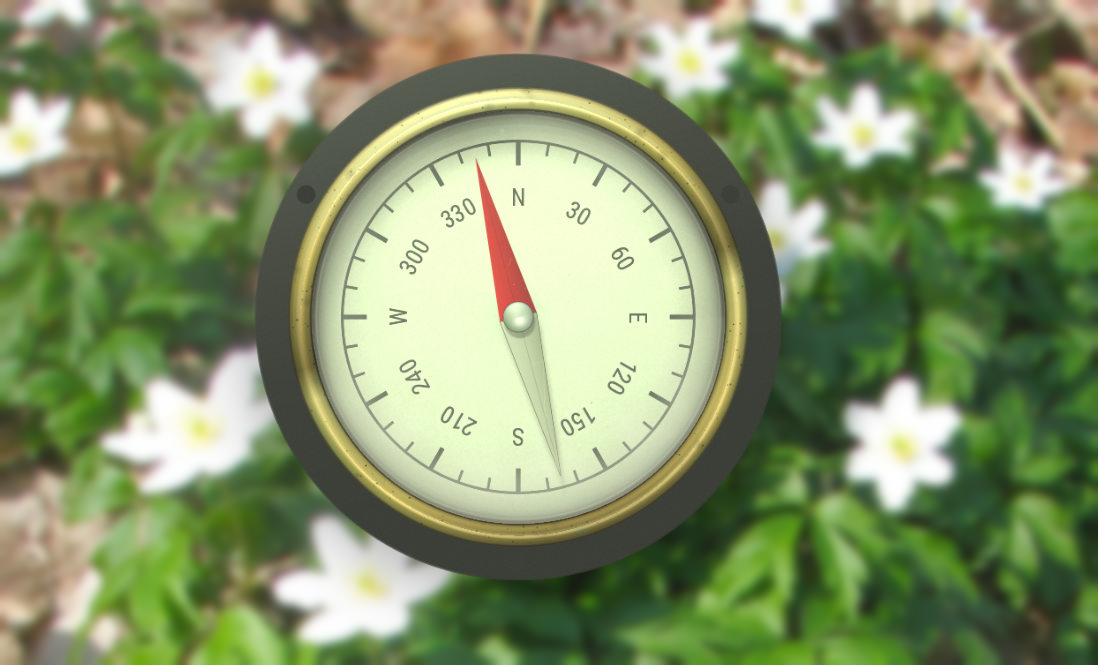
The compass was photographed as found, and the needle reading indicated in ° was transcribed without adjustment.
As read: 345 °
